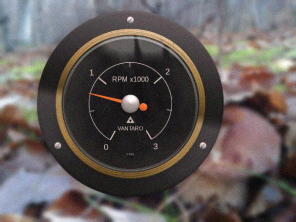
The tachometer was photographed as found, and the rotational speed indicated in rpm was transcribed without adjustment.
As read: 750 rpm
